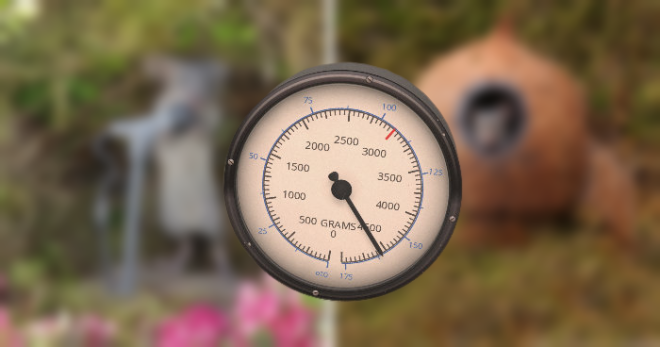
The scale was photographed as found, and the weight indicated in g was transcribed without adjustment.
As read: 4550 g
